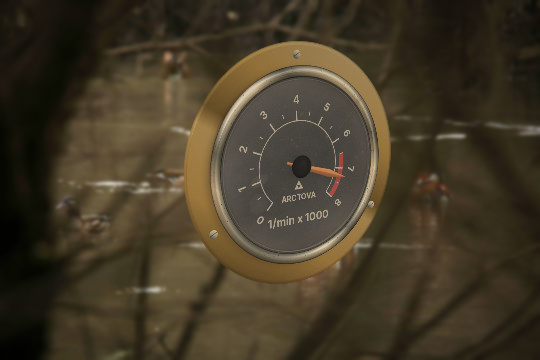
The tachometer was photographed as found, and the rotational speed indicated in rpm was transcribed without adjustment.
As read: 7250 rpm
